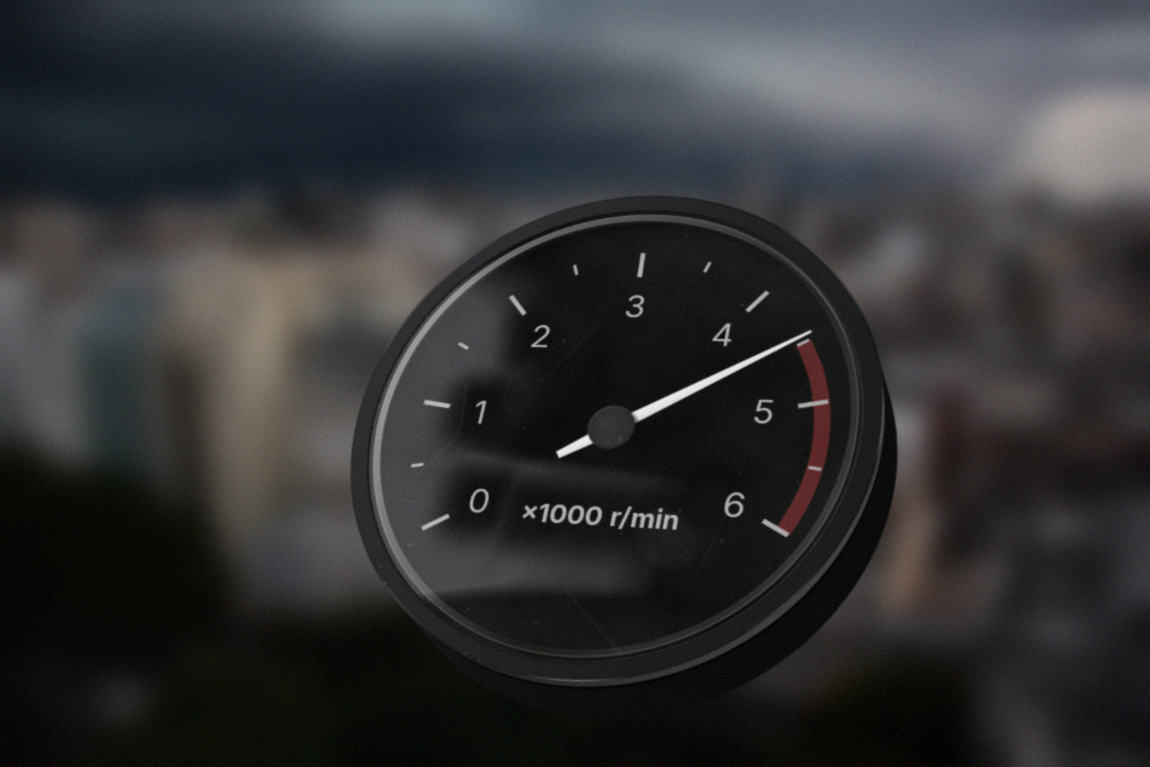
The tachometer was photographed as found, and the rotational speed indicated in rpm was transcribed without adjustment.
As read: 4500 rpm
